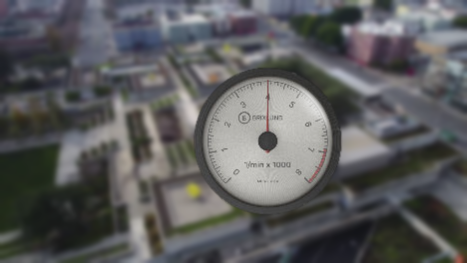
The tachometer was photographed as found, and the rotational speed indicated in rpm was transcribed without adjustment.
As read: 4000 rpm
